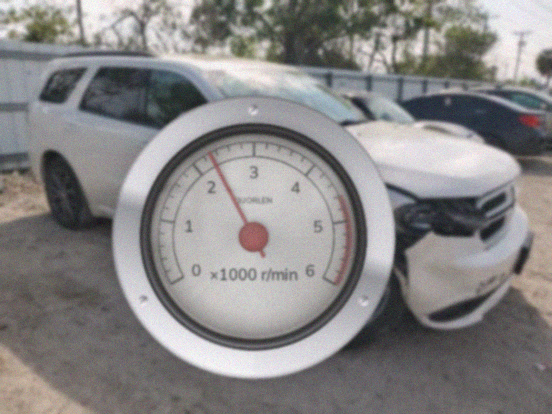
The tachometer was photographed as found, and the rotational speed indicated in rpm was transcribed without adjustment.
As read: 2300 rpm
